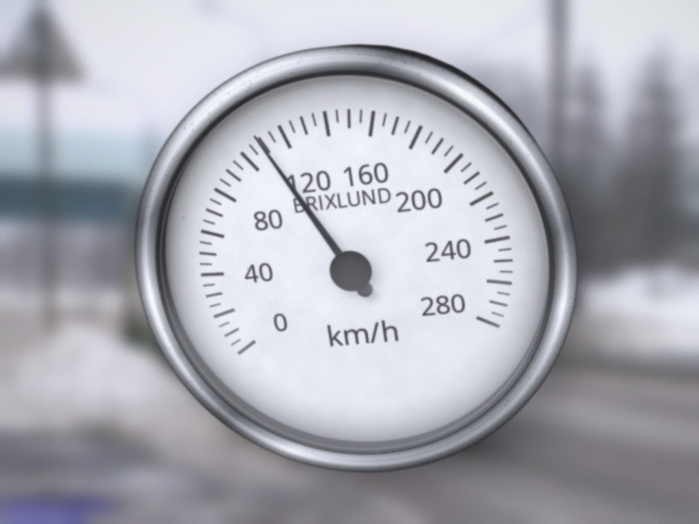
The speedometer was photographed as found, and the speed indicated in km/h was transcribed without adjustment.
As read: 110 km/h
